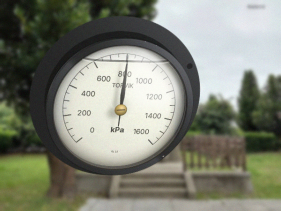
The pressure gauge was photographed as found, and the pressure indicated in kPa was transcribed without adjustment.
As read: 800 kPa
